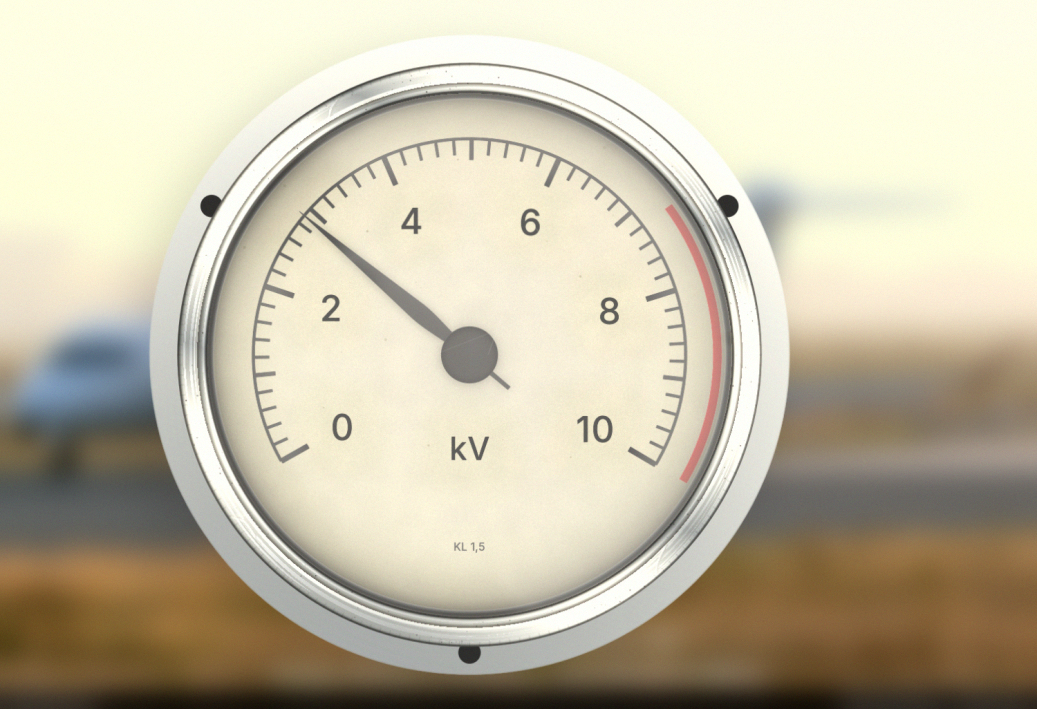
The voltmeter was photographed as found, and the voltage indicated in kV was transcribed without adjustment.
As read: 2.9 kV
